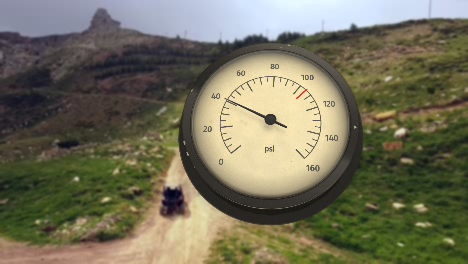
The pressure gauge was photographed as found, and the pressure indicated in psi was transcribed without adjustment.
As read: 40 psi
